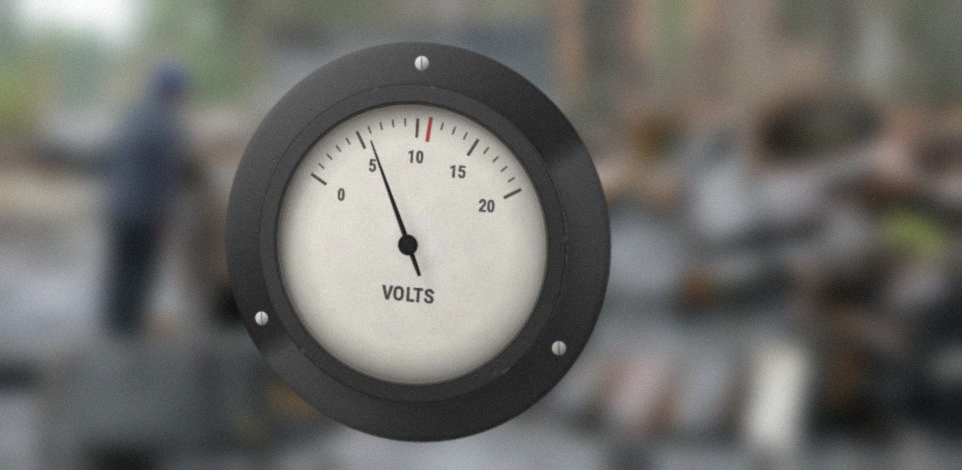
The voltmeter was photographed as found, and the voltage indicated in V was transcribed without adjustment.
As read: 6 V
